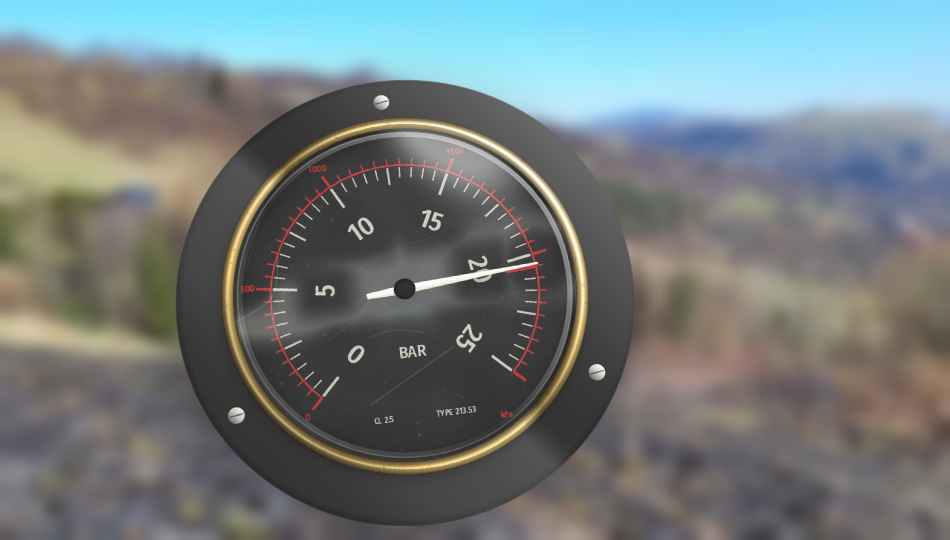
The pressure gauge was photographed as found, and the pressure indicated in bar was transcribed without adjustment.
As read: 20.5 bar
